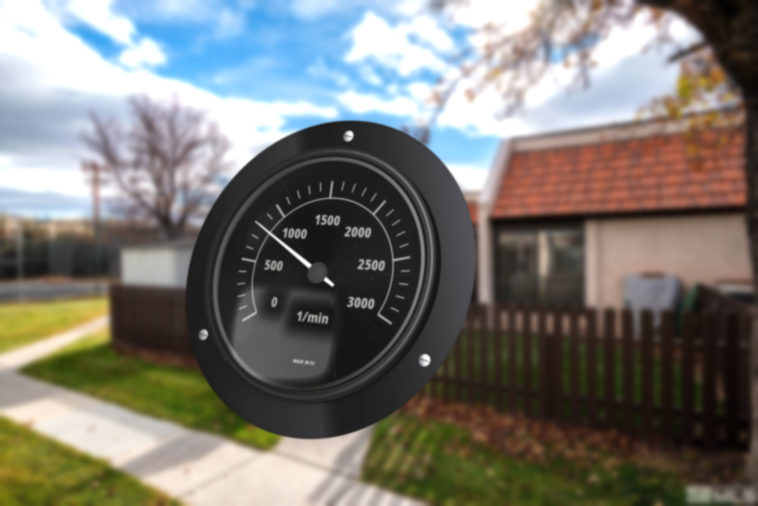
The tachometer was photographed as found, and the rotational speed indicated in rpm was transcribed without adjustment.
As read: 800 rpm
